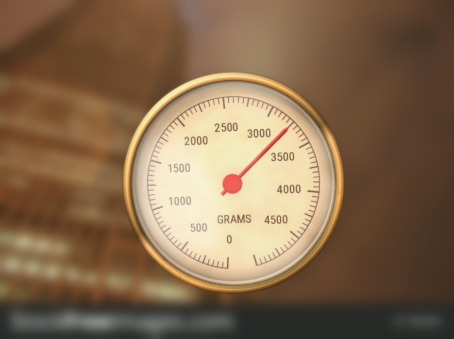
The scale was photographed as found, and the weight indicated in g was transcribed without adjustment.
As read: 3250 g
